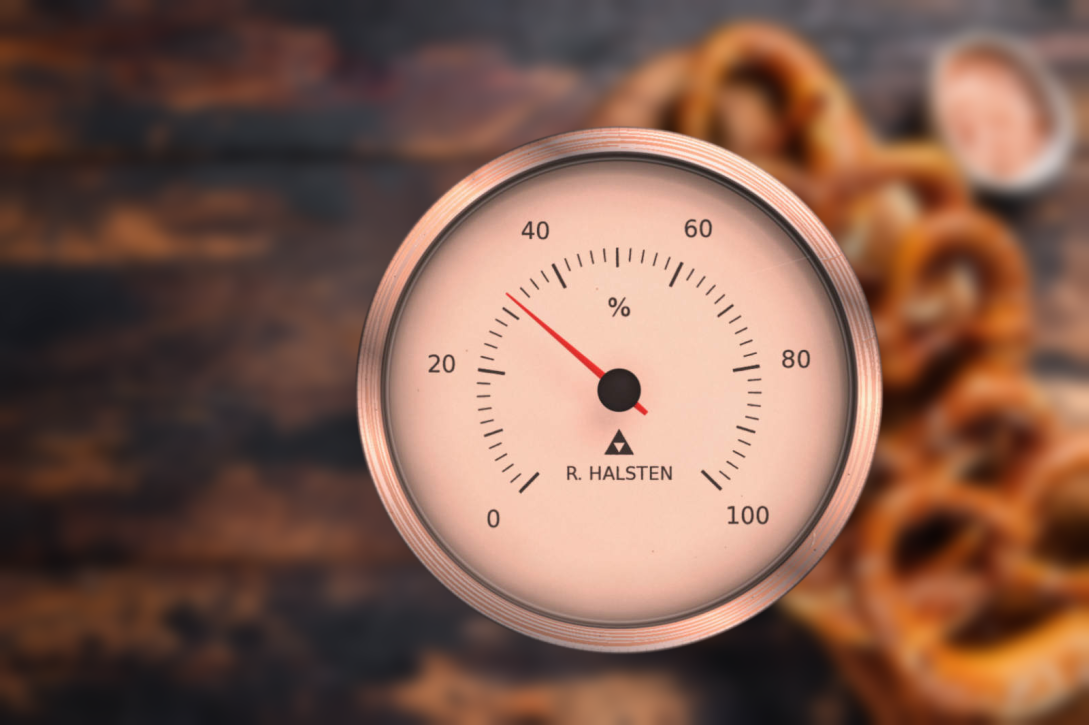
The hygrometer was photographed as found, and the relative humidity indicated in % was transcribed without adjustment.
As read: 32 %
